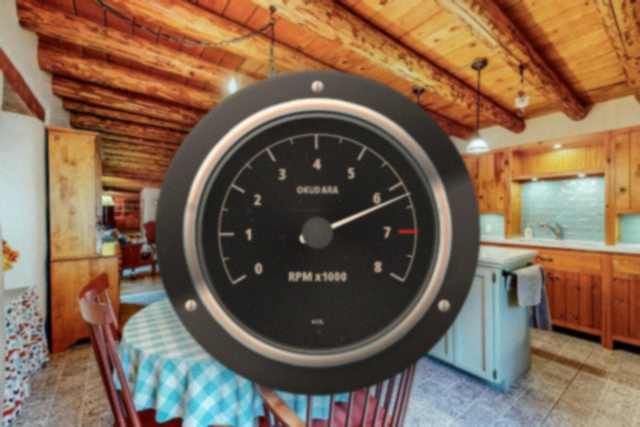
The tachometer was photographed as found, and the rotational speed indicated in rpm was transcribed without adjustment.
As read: 6250 rpm
